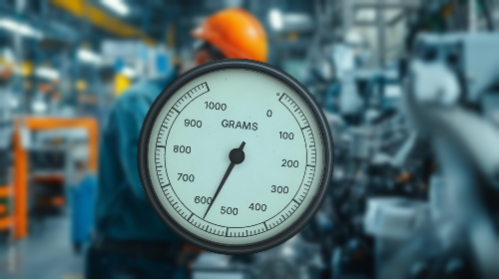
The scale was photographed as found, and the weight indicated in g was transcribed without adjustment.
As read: 570 g
